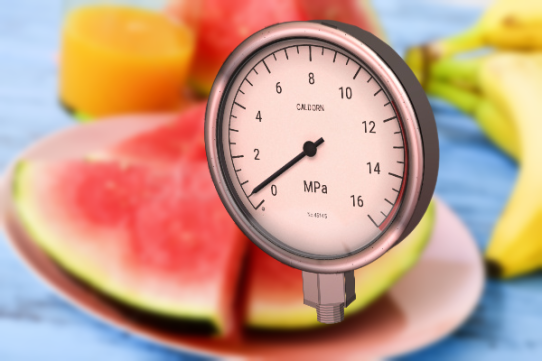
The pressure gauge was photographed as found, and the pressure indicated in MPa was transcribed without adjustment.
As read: 0.5 MPa
